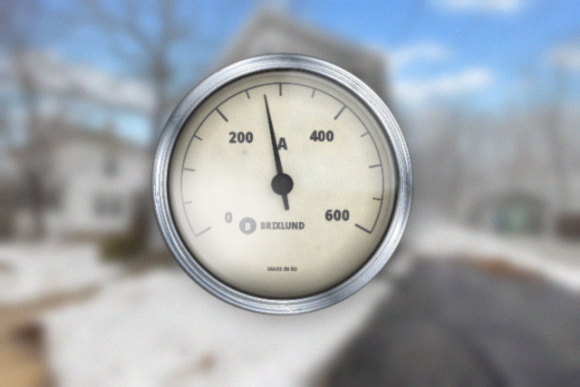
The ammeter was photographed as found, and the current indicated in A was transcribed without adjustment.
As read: 275 A
